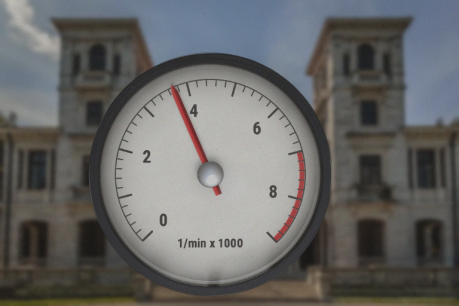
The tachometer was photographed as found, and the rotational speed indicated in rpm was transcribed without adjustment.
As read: 3700 rpm
